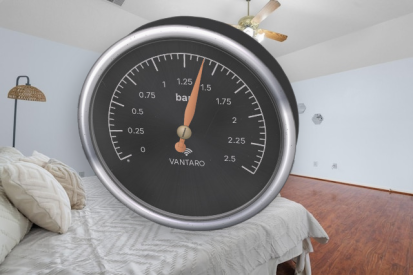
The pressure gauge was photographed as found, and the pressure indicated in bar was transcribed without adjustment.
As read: 1.4 bar
